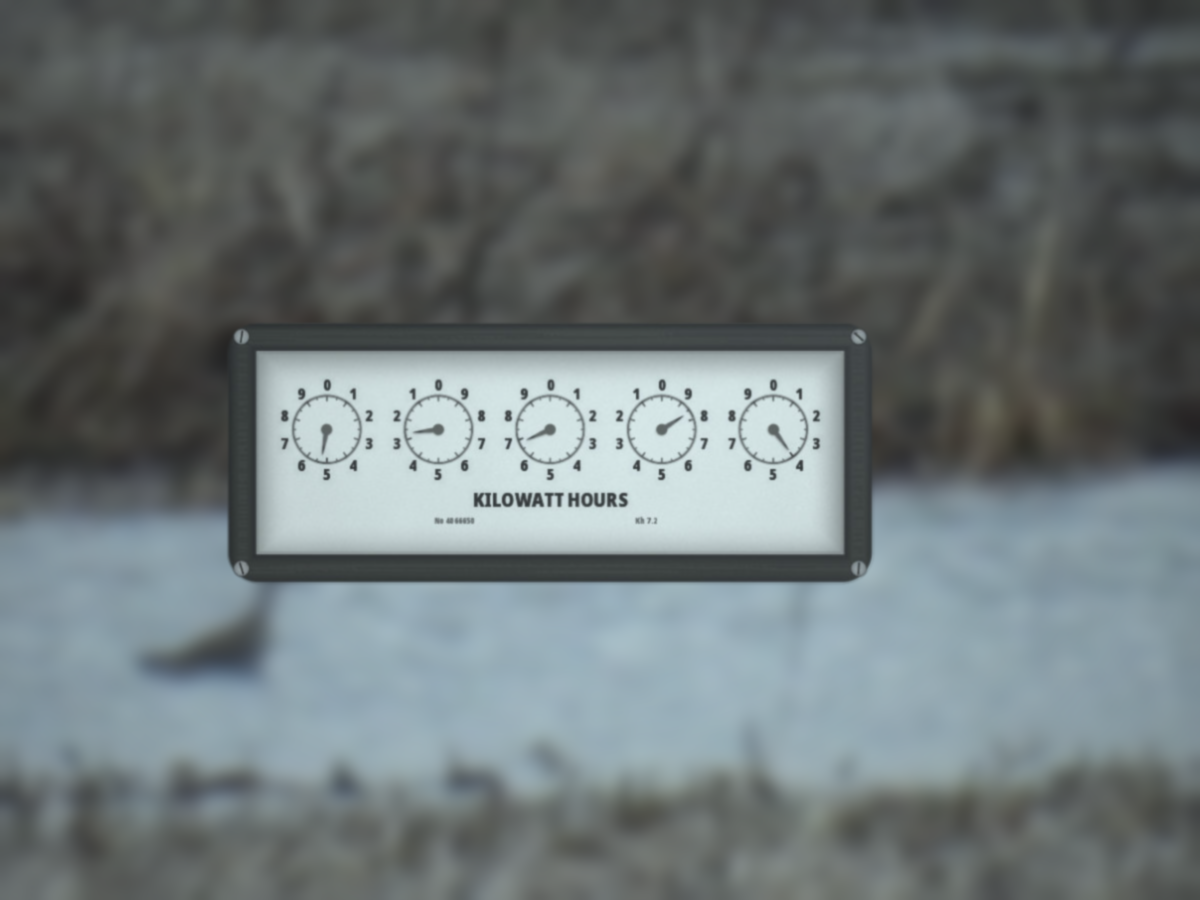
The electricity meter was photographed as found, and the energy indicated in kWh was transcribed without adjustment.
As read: 52684 kWh
